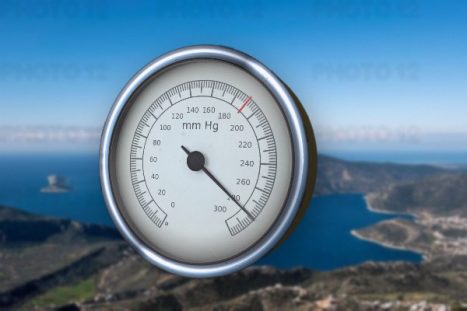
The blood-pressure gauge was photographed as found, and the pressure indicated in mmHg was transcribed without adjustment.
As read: 280 mmHg
